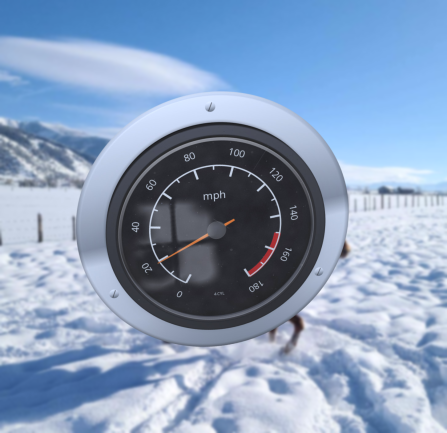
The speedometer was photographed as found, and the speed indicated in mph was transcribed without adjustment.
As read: 20 mph
